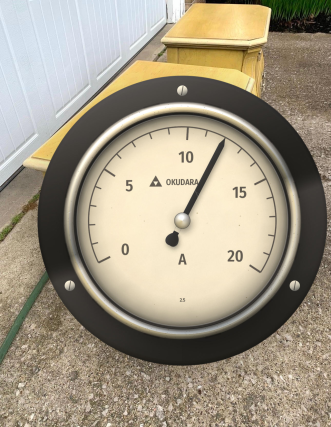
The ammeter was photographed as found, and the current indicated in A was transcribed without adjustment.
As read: 12 A
